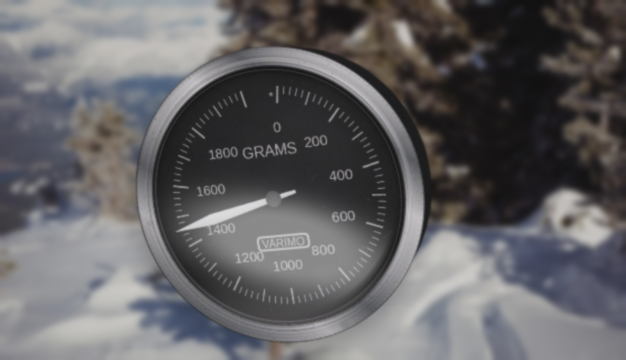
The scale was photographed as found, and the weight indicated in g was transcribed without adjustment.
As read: 1460 g
